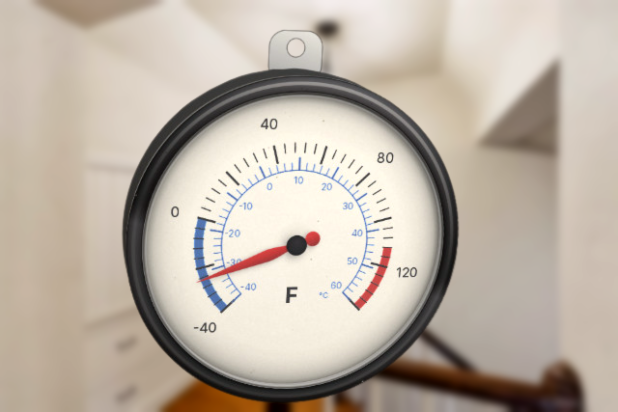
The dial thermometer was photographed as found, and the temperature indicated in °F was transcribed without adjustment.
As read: -24 °F
